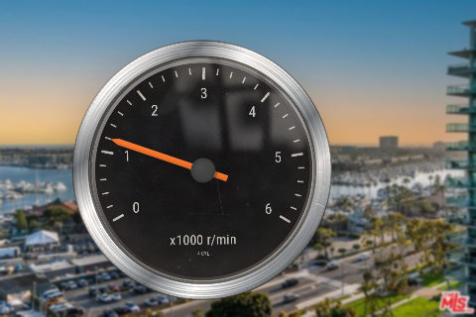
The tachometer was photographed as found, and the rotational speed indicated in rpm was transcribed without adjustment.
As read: 1200 rpm
